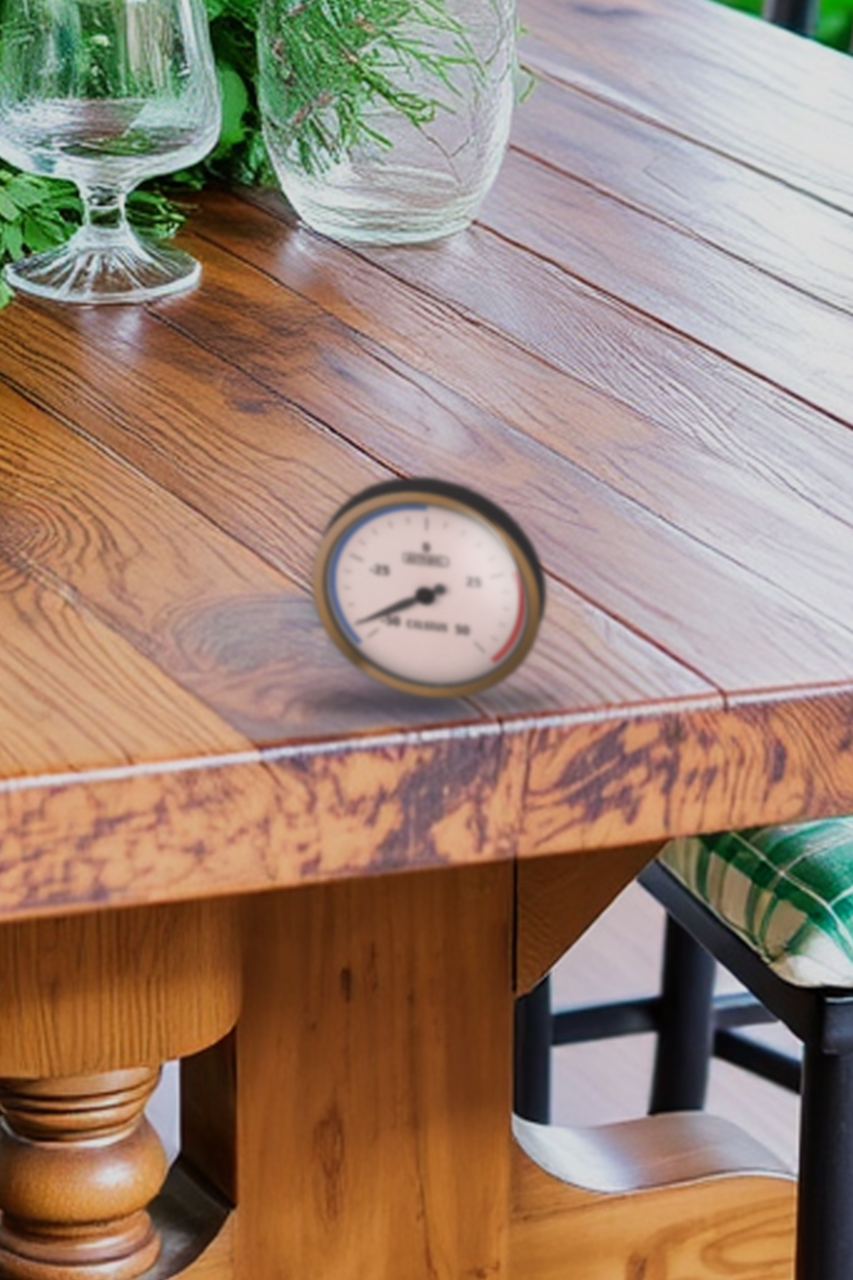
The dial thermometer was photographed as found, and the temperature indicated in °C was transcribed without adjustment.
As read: -45 °C
